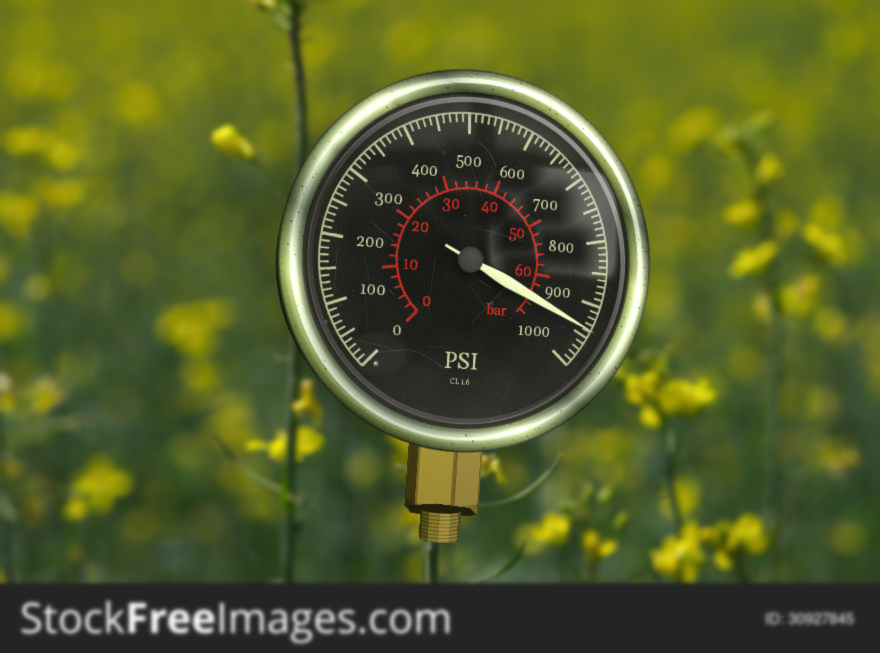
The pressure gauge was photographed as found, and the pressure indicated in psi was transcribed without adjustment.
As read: 940 psi
